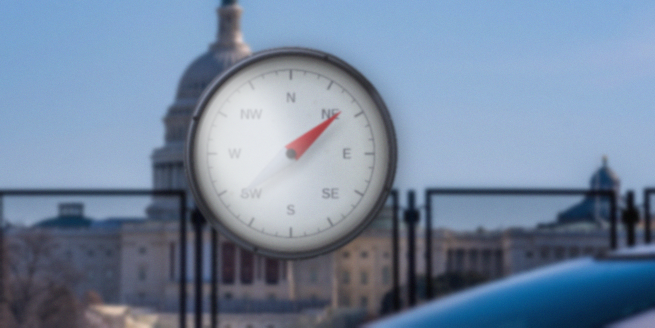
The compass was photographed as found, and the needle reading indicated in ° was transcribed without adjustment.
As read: 50 °
